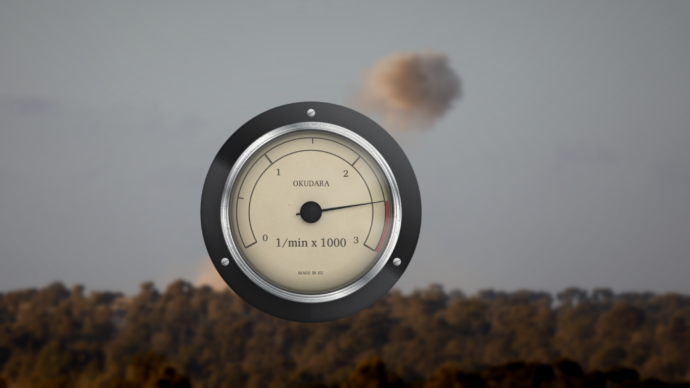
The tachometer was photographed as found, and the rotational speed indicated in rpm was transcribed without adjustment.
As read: 2500 rpm
